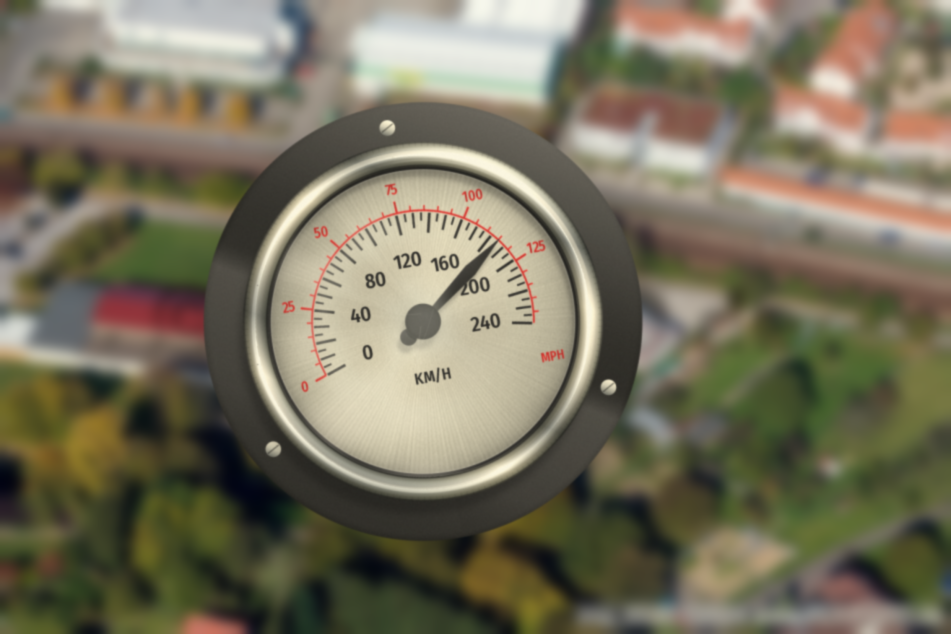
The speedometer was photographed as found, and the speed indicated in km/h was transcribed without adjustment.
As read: 185 km/h
